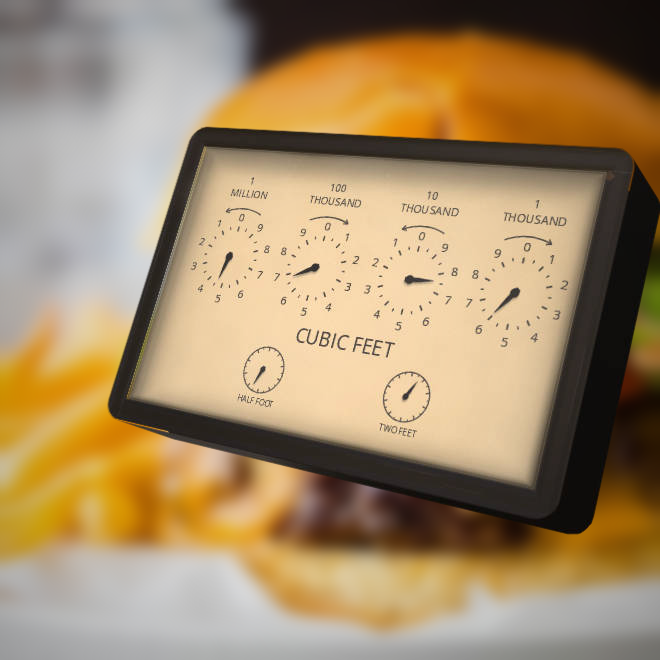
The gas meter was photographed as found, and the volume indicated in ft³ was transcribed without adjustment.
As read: 467600 ft³
